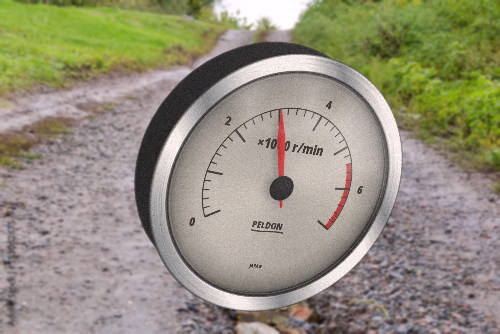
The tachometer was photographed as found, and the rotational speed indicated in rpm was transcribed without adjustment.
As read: 3000 rpm
